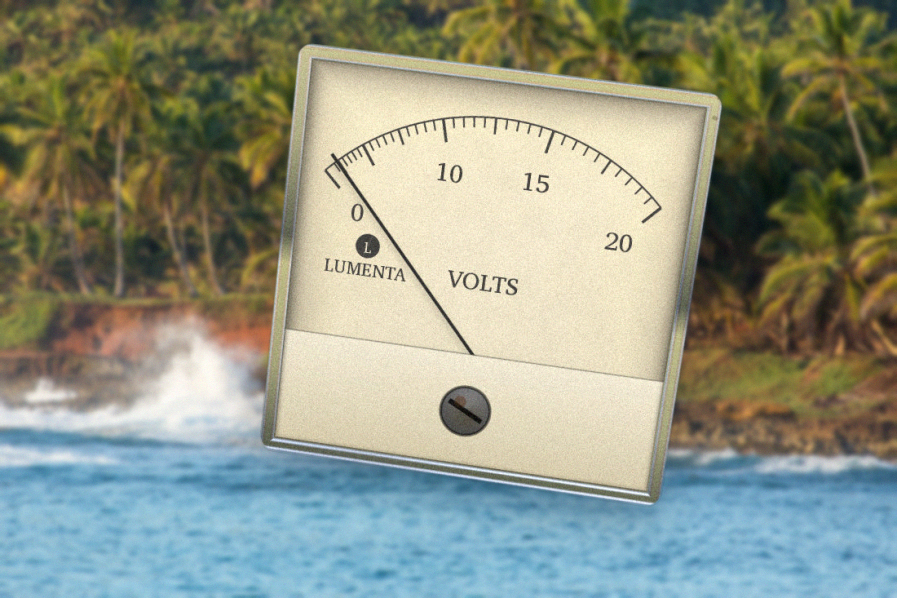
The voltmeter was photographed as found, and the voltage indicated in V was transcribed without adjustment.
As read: 2.5 V
